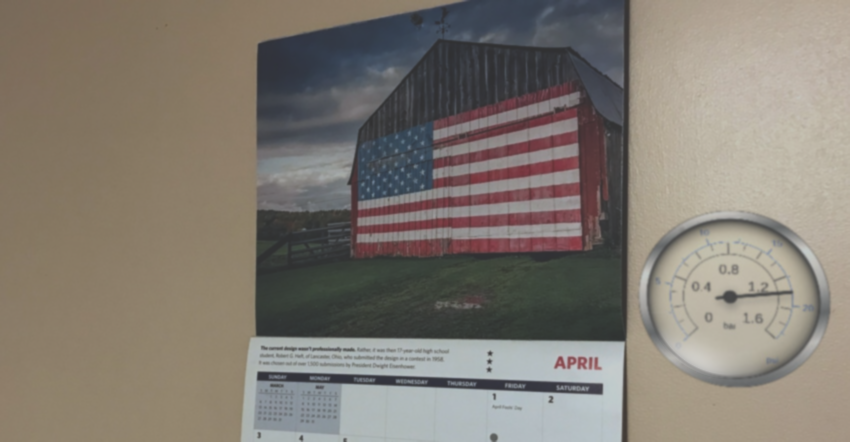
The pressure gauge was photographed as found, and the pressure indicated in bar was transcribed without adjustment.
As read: 1.3 bar
